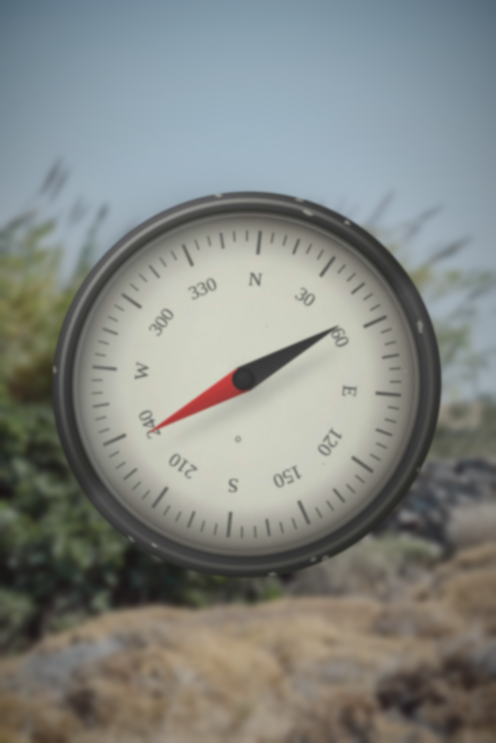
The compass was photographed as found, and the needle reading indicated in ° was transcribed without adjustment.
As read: 235 °
